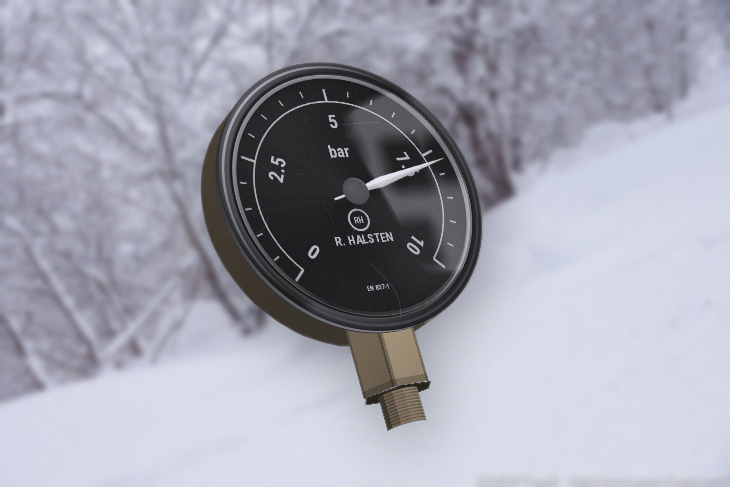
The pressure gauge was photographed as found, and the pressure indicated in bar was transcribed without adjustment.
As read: 7.75 bar
